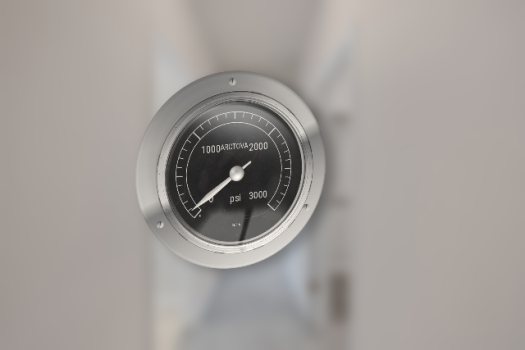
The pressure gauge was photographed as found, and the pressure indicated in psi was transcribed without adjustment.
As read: 100 psi
